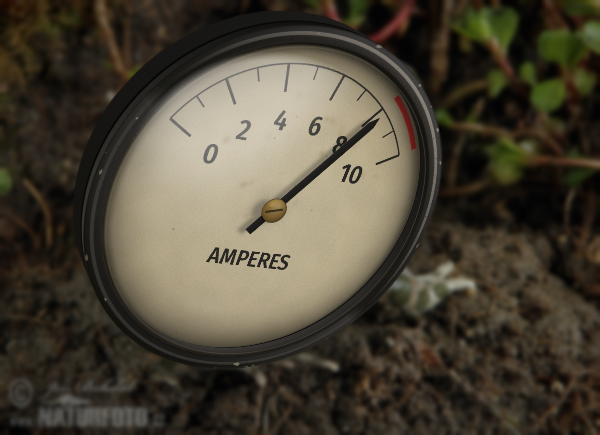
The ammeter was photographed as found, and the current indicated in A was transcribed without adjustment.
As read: 8 A
